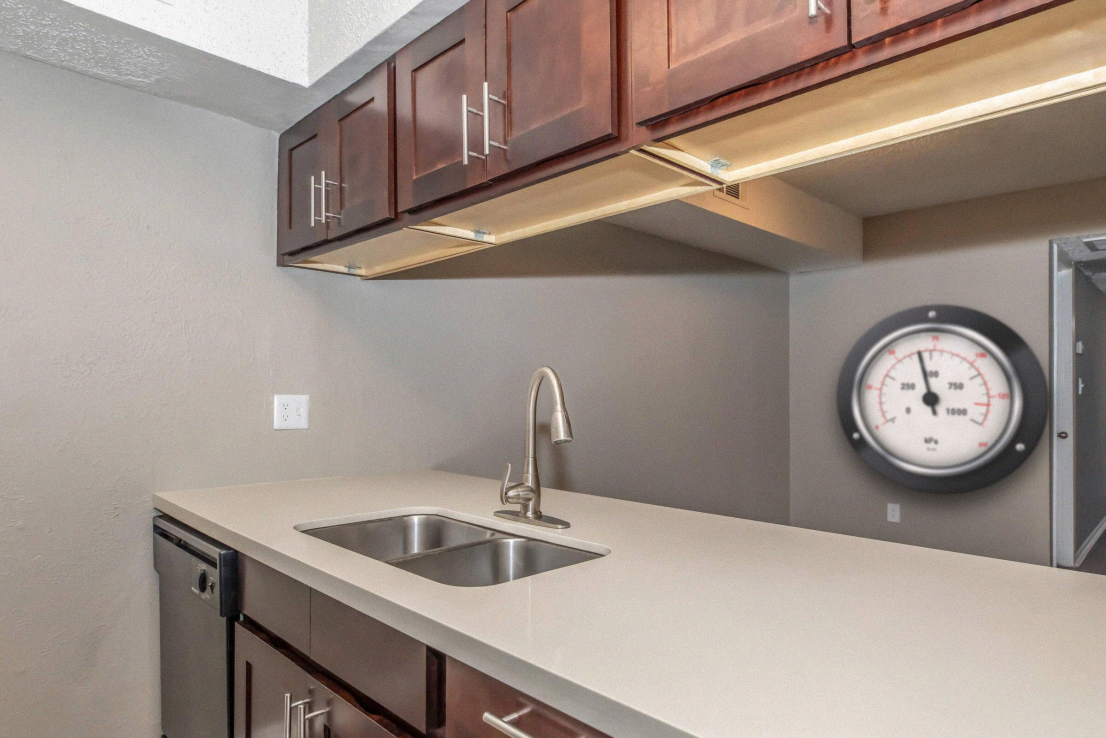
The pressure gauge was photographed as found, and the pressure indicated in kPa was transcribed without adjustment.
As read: 450 kPa
